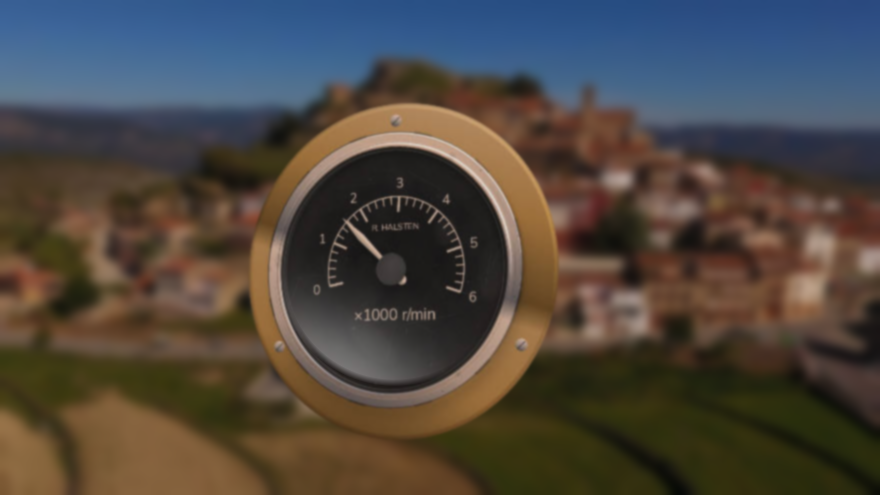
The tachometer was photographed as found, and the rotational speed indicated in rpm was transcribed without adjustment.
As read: 1600 rpm
